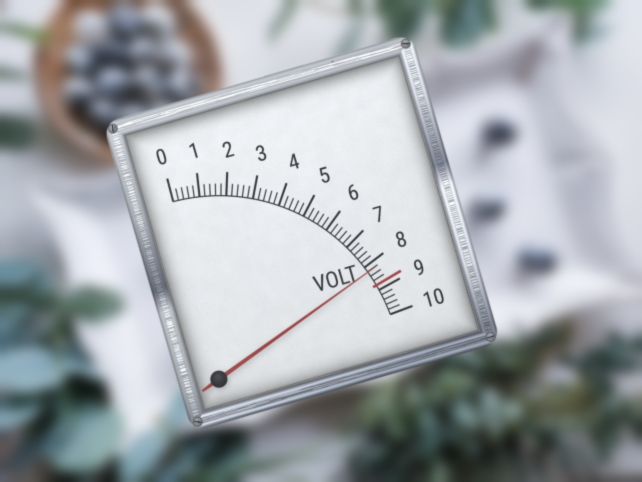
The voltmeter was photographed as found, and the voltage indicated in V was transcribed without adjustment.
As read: 8.2 V
